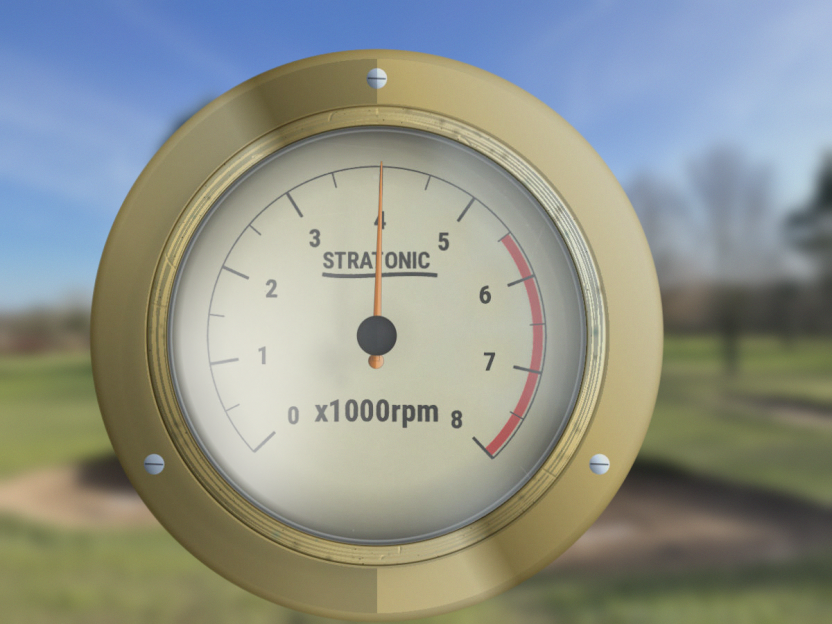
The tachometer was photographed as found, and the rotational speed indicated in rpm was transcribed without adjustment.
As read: 4000 rpm
